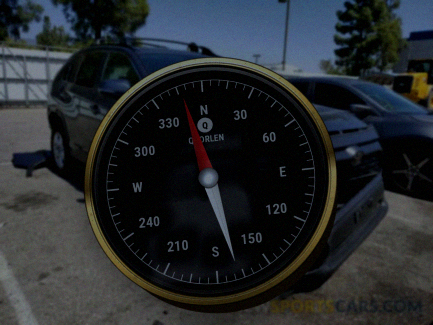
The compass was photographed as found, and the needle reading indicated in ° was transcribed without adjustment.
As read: 347.5 °
